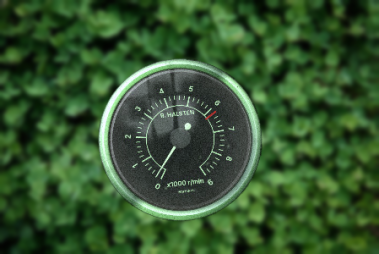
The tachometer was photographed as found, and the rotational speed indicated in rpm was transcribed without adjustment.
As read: 200 rpm
